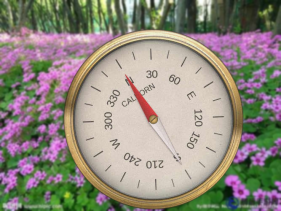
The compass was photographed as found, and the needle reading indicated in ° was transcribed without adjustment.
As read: 0 °
